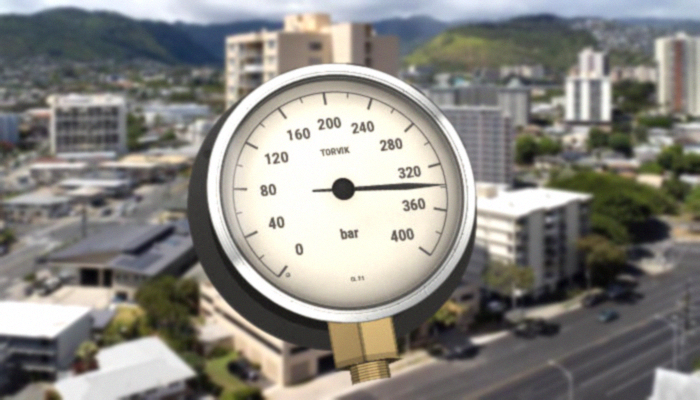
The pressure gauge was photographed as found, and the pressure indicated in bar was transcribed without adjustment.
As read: 340 bar
